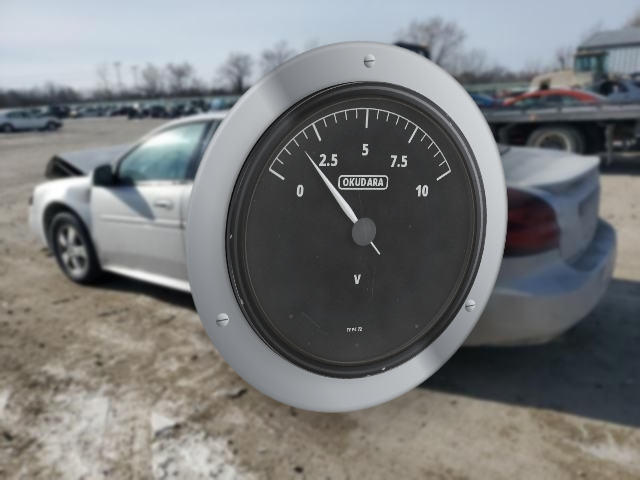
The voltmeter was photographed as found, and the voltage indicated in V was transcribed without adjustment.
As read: 1.5 V
